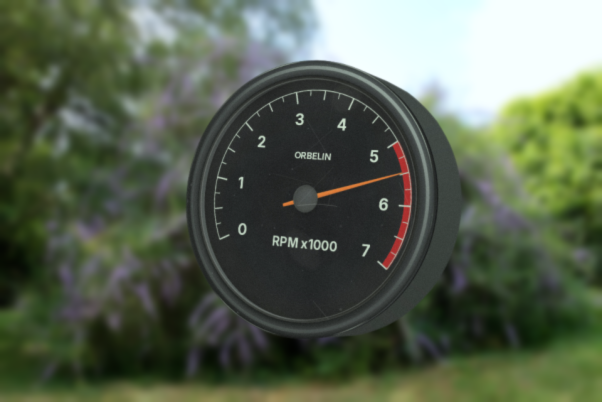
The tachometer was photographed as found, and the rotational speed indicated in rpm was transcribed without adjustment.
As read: 5500 rpm
